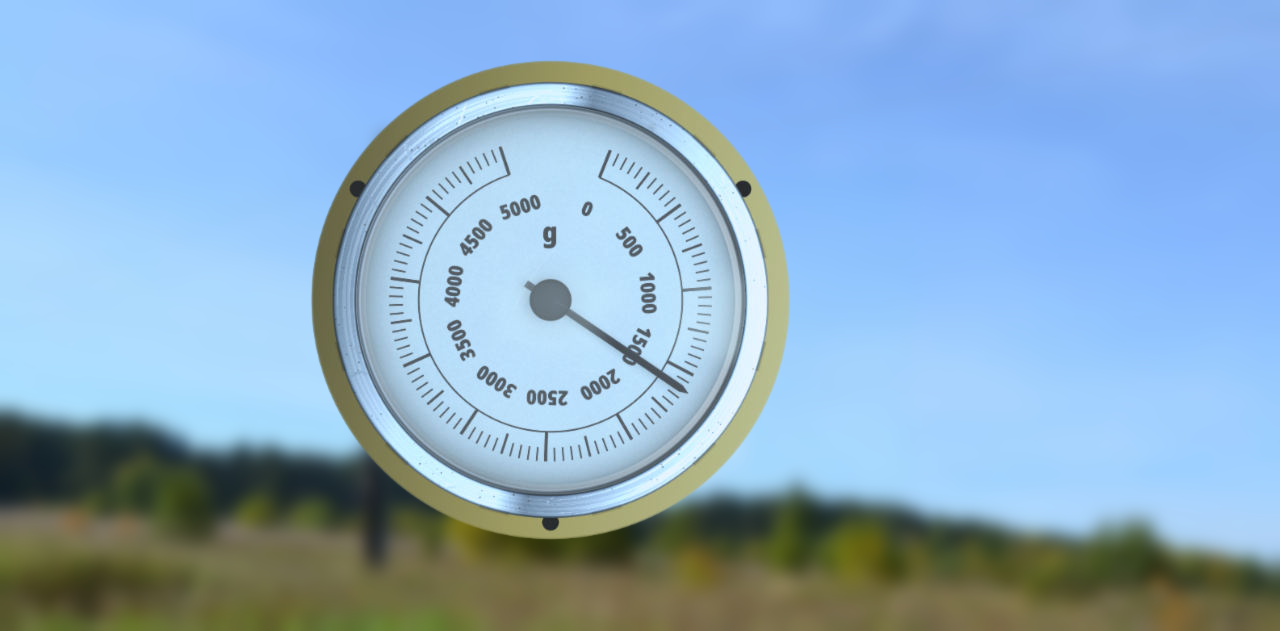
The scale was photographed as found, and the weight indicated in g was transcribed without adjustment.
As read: 1600 g
